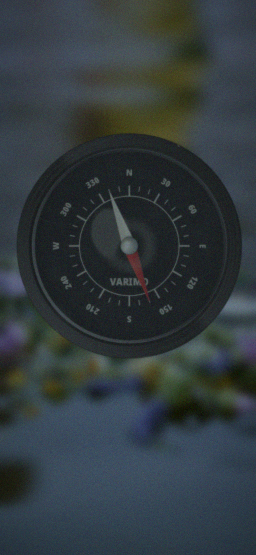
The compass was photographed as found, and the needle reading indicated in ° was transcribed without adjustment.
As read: 160 °
